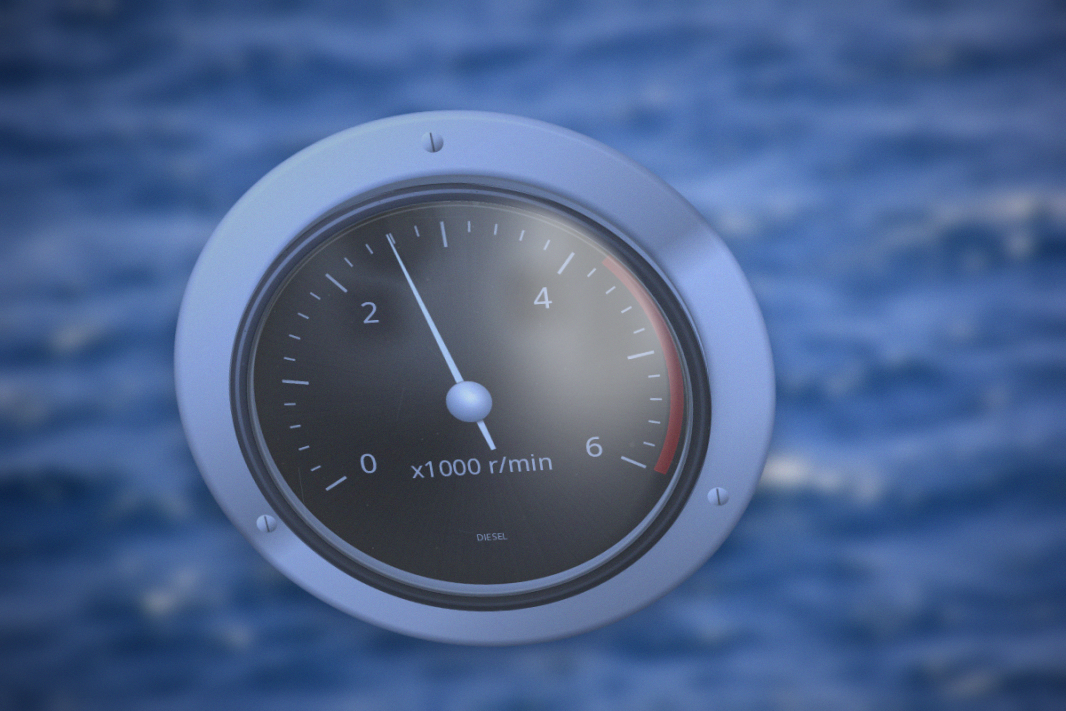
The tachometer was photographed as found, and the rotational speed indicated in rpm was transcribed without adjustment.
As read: 2600 rpm
